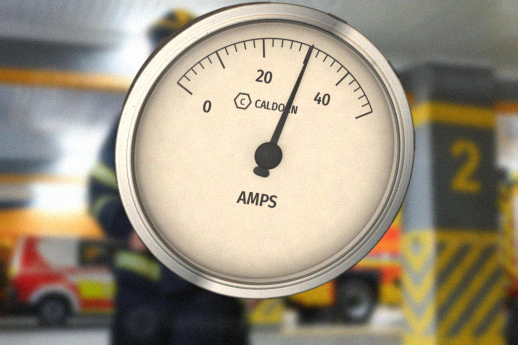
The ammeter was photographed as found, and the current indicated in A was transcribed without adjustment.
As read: 30 A
